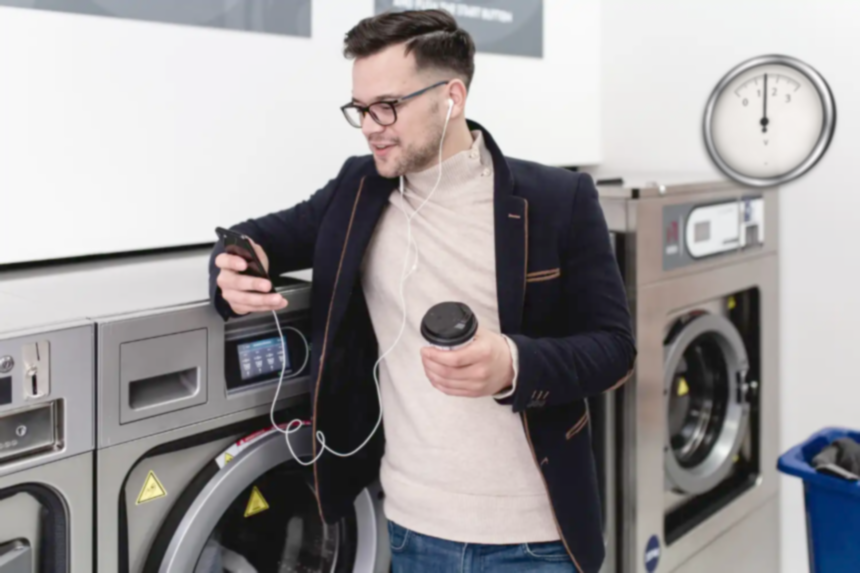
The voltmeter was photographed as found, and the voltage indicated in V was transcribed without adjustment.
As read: 1.5 V
